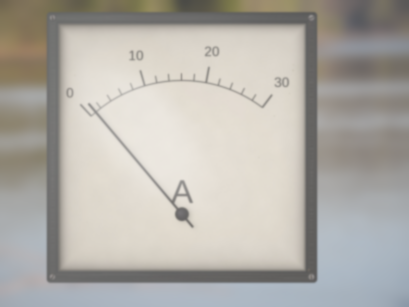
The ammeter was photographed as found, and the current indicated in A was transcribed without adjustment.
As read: 1 A
